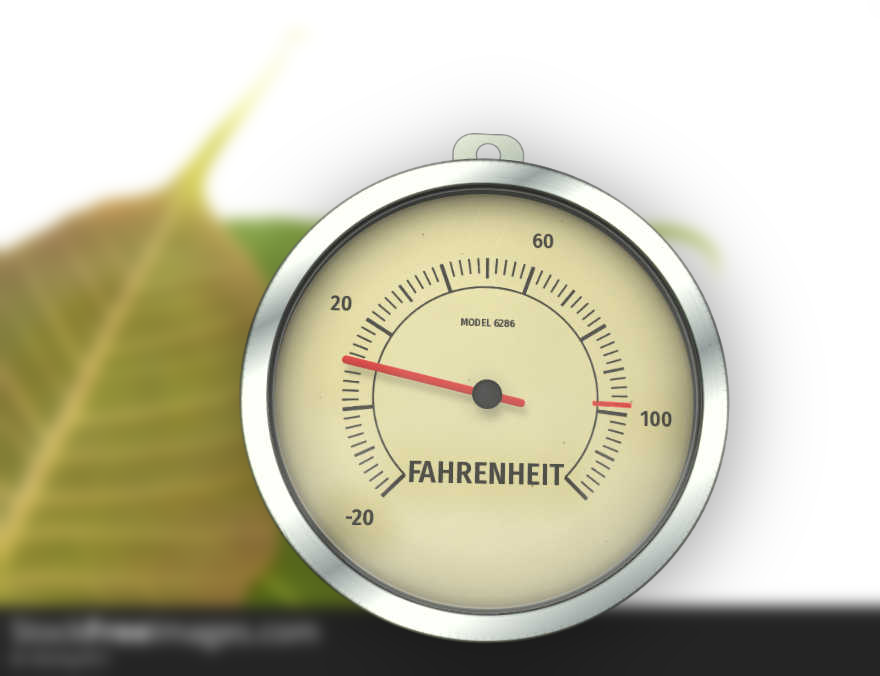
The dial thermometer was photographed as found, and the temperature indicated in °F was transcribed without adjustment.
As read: 10 °F
